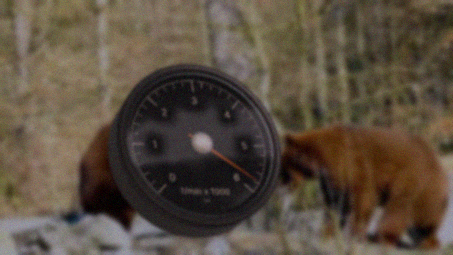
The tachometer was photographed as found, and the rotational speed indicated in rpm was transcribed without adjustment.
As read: 5800 rpm
